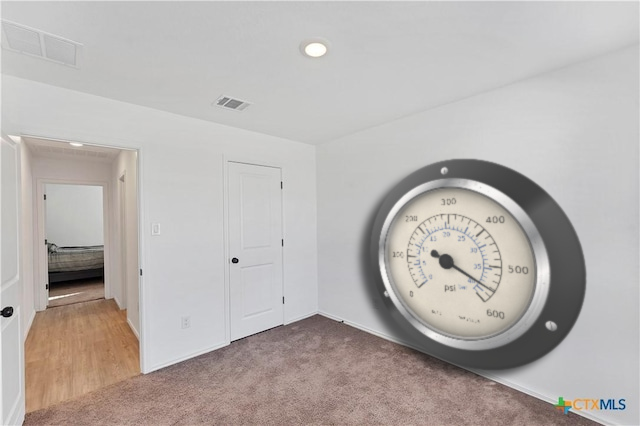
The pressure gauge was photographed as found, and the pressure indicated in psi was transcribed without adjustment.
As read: 560 psi
